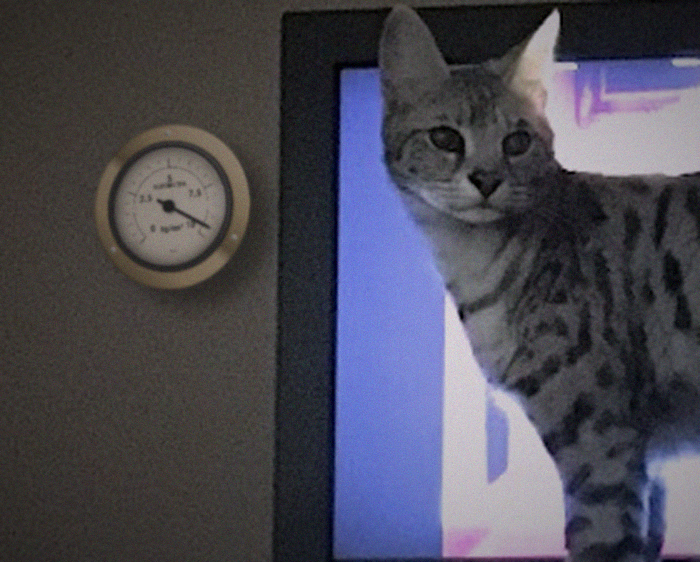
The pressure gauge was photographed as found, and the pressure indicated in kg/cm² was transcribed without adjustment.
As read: 9.5 kg/cm²
